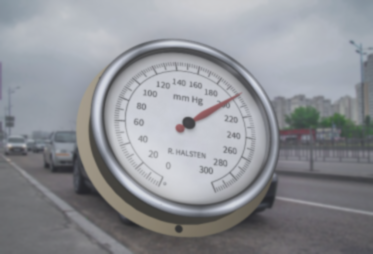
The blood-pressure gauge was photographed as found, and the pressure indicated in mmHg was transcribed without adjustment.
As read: 200 mmHg
